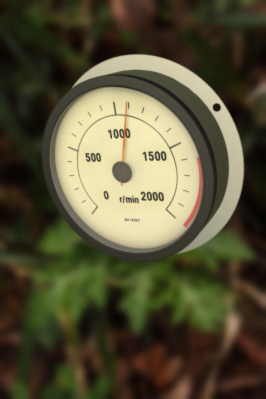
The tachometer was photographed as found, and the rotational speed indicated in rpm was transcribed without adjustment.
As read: 1100 rpm
